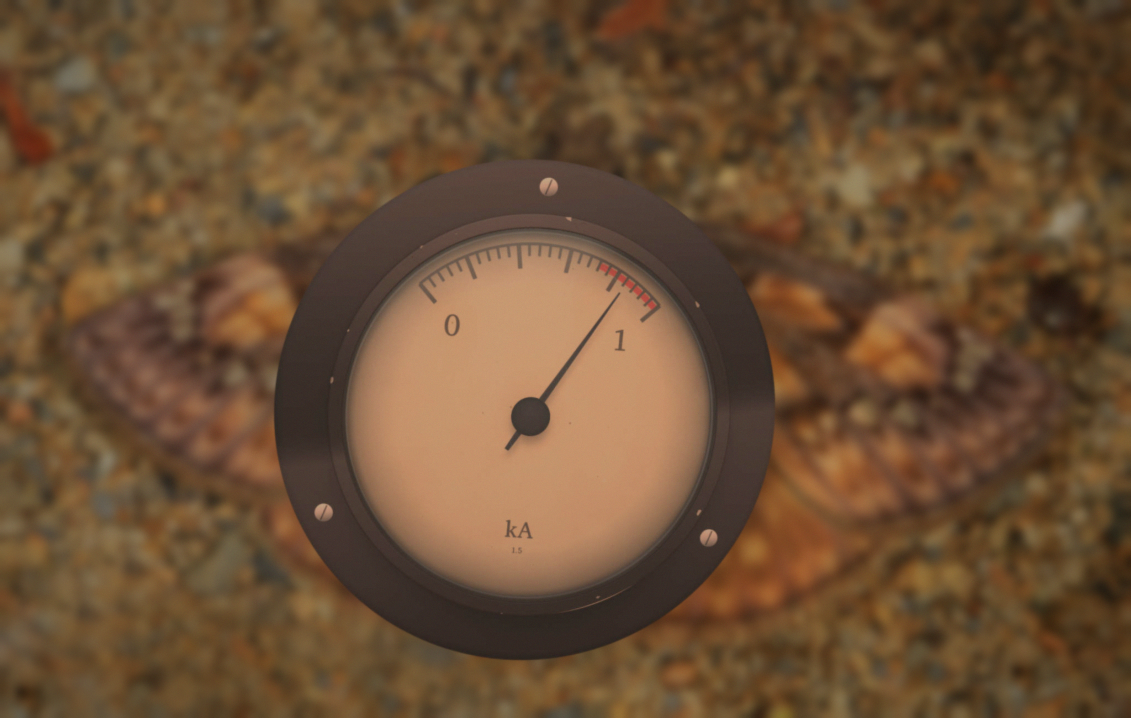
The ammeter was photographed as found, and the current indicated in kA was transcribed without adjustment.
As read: 0.84 kA
